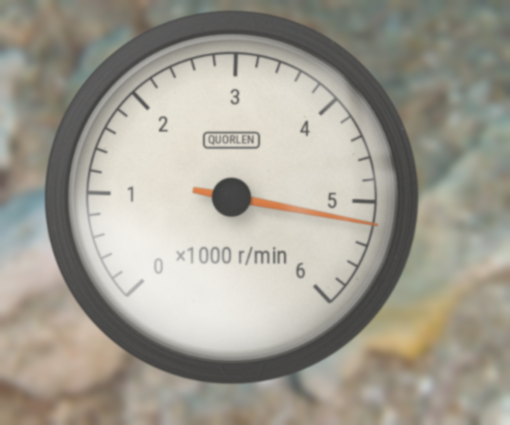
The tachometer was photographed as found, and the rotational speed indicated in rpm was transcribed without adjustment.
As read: 5200 rpm
